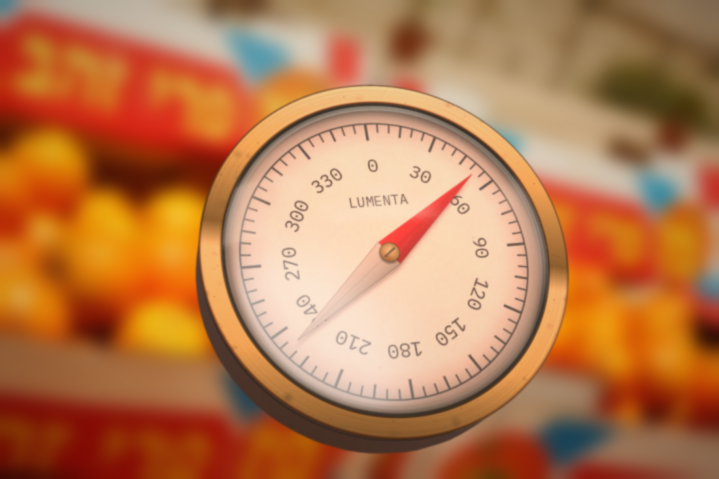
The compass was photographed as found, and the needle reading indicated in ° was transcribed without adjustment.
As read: 52.5 °
